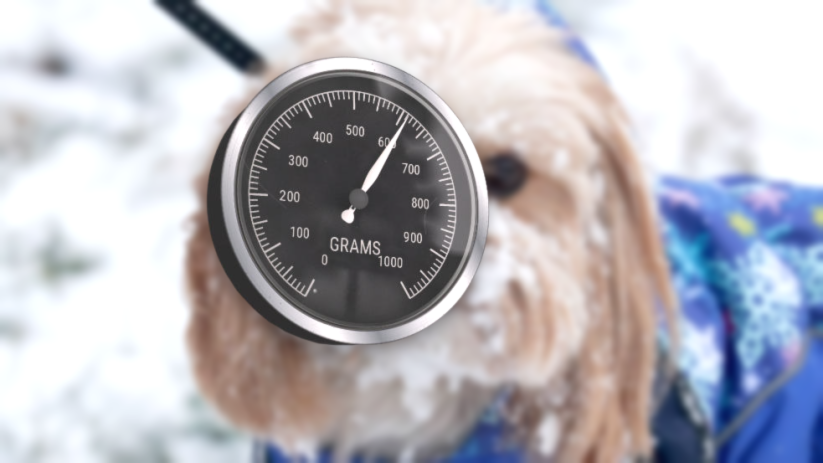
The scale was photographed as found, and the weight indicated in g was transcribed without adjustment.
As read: 610 g
